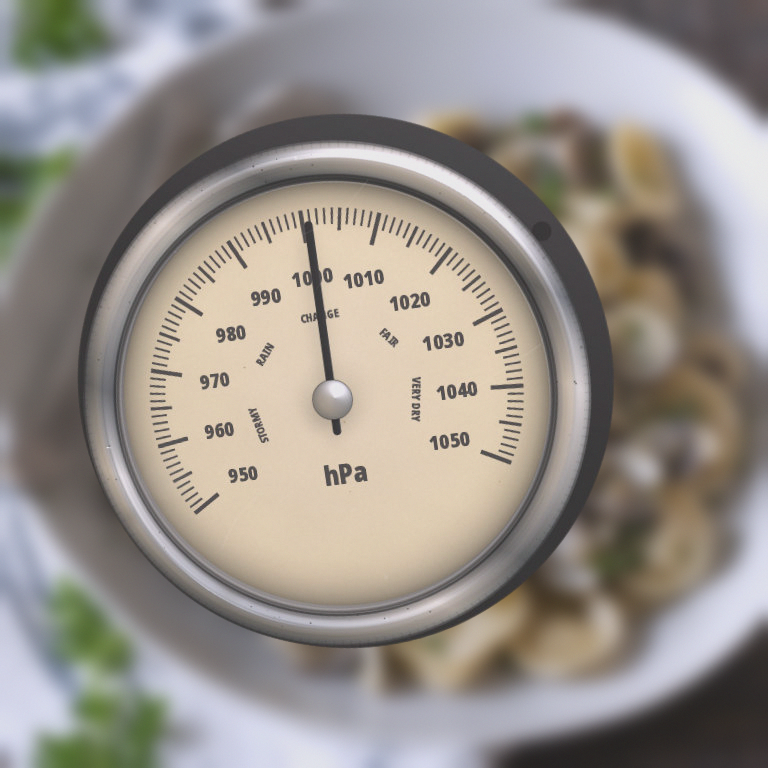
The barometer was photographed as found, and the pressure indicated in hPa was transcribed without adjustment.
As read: 1001 hPa
